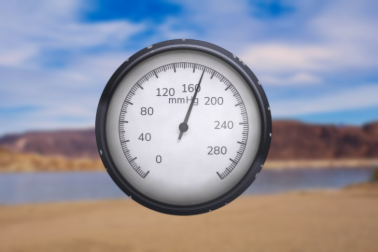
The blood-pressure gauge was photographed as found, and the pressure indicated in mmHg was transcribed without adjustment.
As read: 170 mmHg
